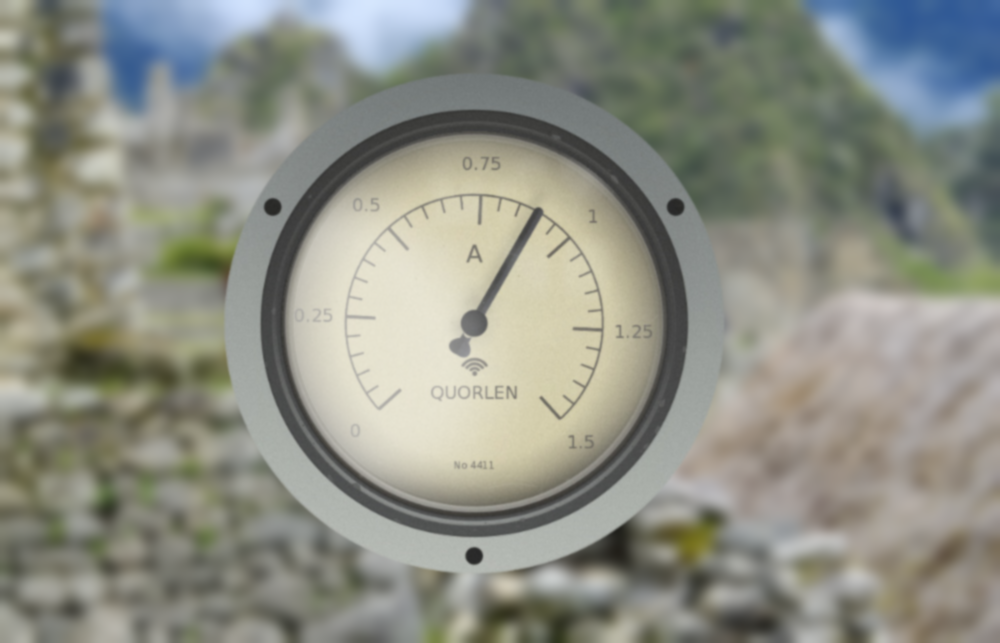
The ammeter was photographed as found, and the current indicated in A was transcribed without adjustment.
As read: 0.9 A
